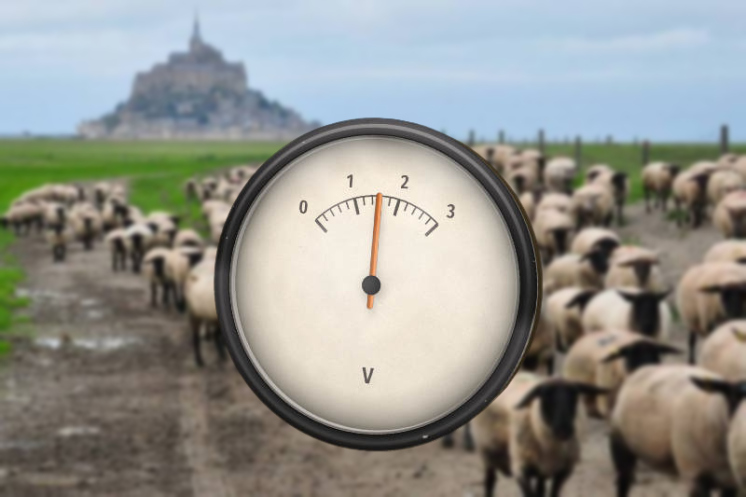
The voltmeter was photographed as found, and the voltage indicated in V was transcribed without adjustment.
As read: 1.6 V
